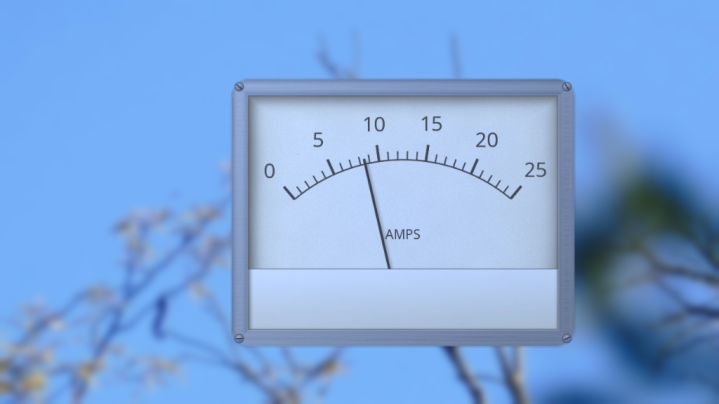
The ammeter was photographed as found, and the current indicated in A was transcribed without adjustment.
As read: 8.5 A
